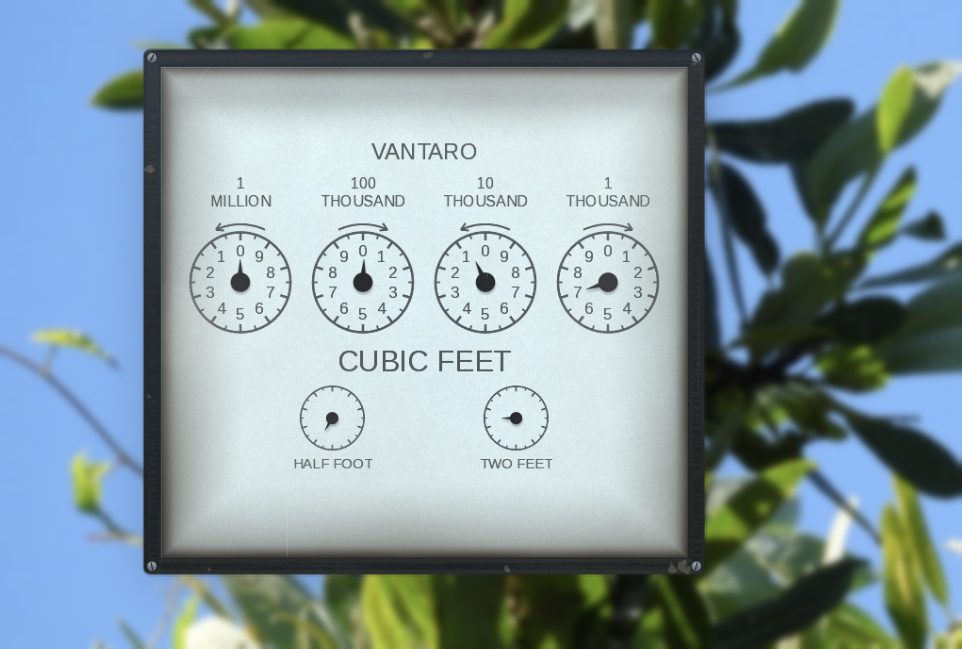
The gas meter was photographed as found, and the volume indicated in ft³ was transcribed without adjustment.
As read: 700 ft³
